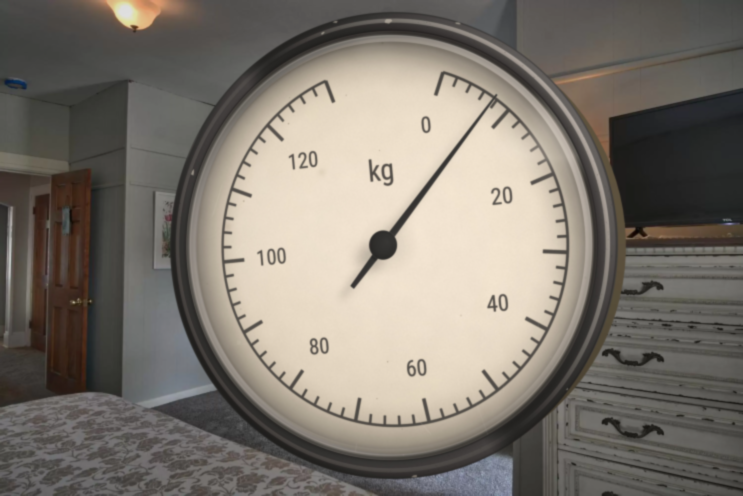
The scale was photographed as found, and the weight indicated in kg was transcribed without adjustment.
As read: 8 kg
